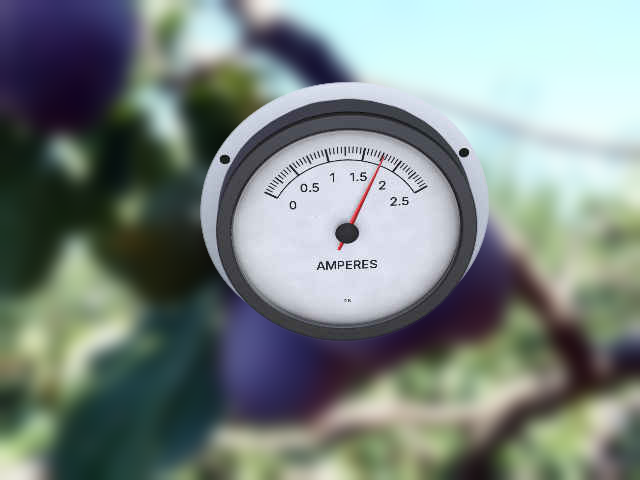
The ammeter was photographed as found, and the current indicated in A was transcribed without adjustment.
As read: 1.75 A
